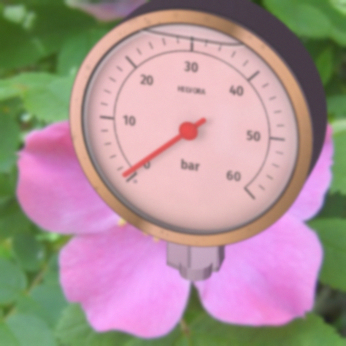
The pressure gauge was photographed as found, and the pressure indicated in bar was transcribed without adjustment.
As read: 1 bar
